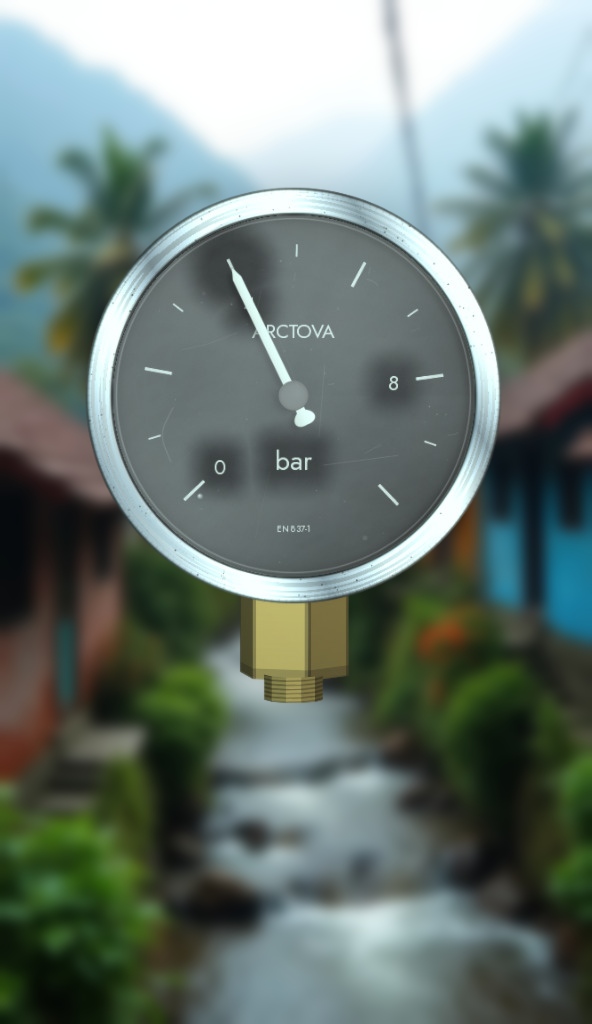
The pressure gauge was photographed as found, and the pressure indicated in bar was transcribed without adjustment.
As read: 4 bar
